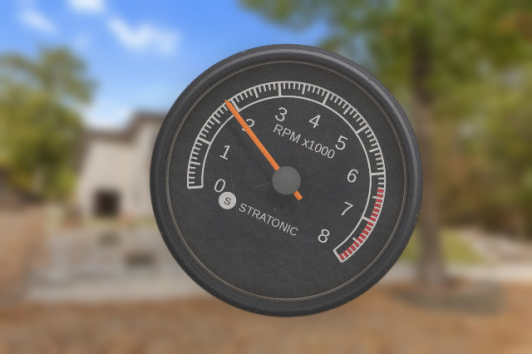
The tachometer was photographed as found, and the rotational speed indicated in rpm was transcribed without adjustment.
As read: 1900 rpm
